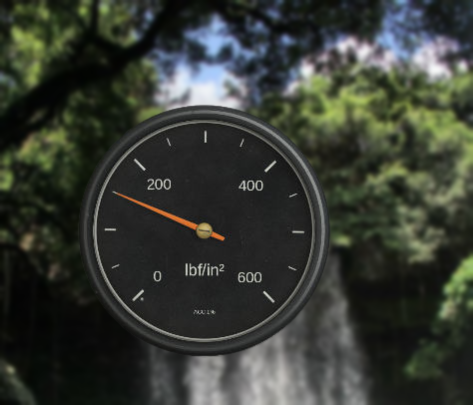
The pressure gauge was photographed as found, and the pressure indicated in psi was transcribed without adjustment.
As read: 150 psi
